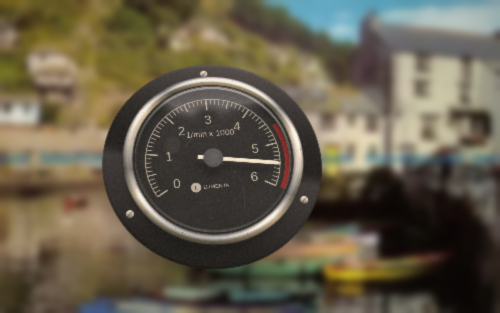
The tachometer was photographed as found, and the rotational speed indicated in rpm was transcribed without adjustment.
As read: 5500 rpm
